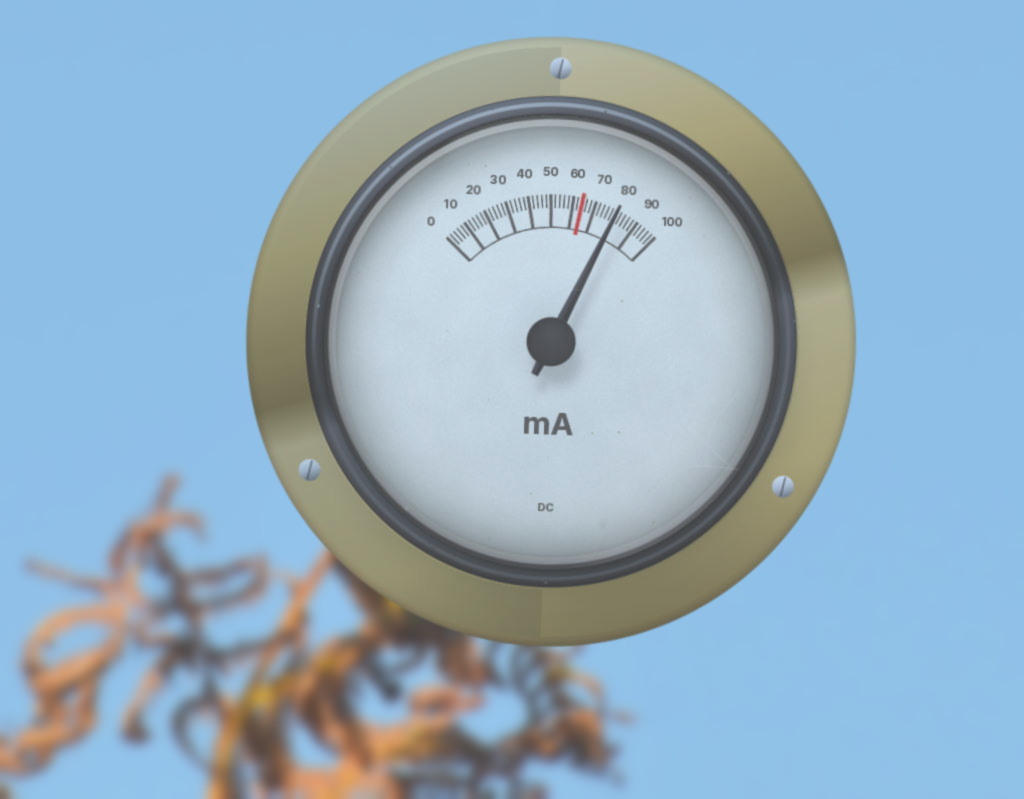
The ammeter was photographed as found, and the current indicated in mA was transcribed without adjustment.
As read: 80 mA
